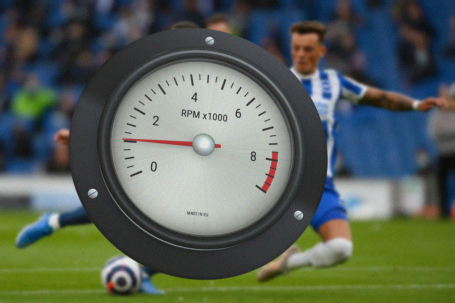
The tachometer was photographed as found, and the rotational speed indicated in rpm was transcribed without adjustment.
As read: 1000 rpm
